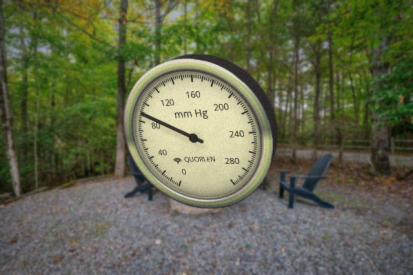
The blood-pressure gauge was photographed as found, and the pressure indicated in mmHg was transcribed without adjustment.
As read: 90 mmHg
